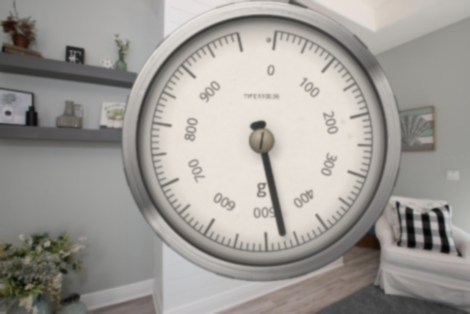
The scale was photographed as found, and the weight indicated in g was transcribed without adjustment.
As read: 470 g
